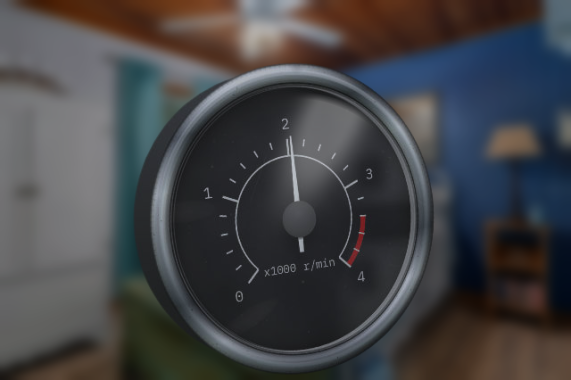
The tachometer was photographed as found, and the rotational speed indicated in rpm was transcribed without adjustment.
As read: 2000 rpm
